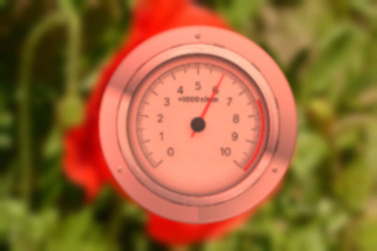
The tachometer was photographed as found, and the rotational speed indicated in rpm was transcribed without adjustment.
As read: 6000 rpm
